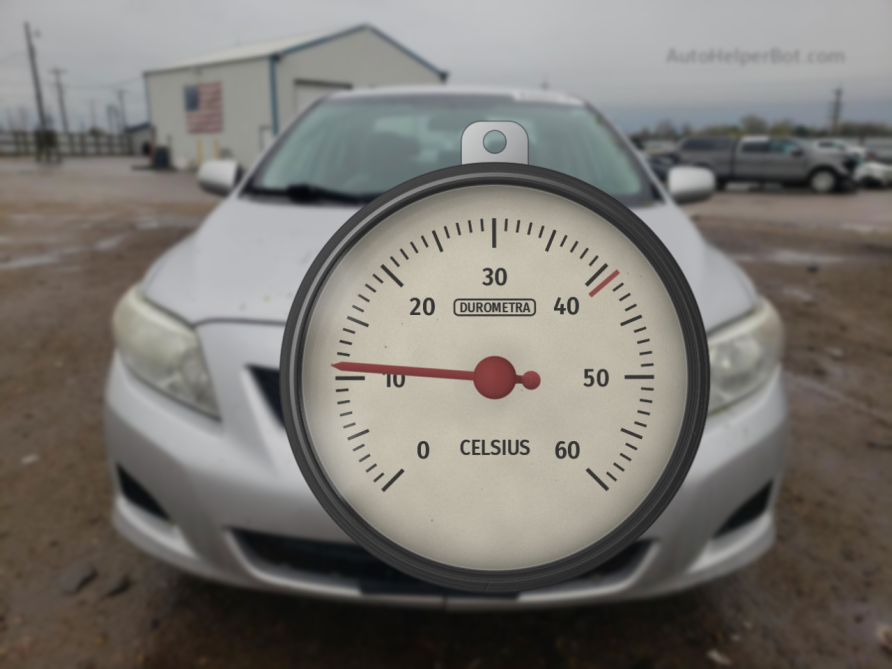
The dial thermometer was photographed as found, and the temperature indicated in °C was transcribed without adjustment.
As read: 11 °C
